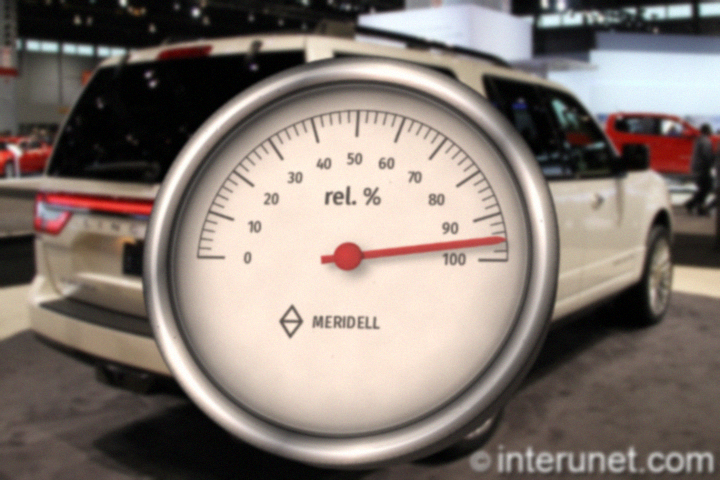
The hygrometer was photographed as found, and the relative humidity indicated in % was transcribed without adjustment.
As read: 96 %
